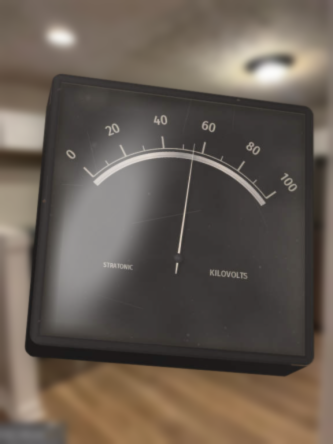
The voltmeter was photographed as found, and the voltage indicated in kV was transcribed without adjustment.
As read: 55 kV
